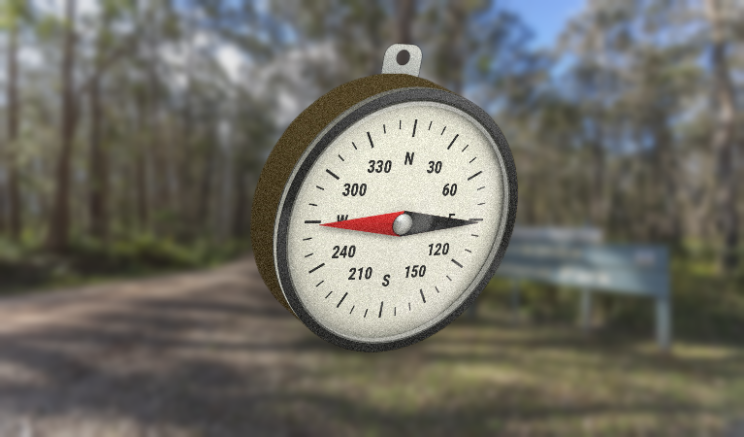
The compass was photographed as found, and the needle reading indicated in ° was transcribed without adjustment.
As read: 270 °
